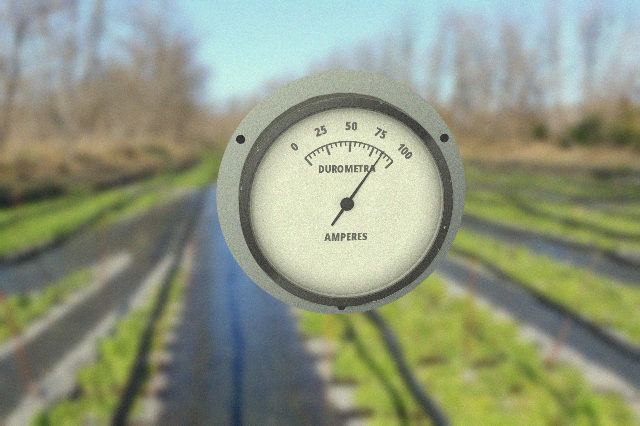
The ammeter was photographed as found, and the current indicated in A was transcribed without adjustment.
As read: 85 A
